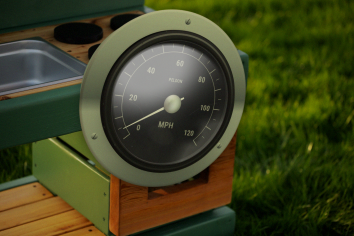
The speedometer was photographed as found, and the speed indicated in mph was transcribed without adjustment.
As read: 5 mph
